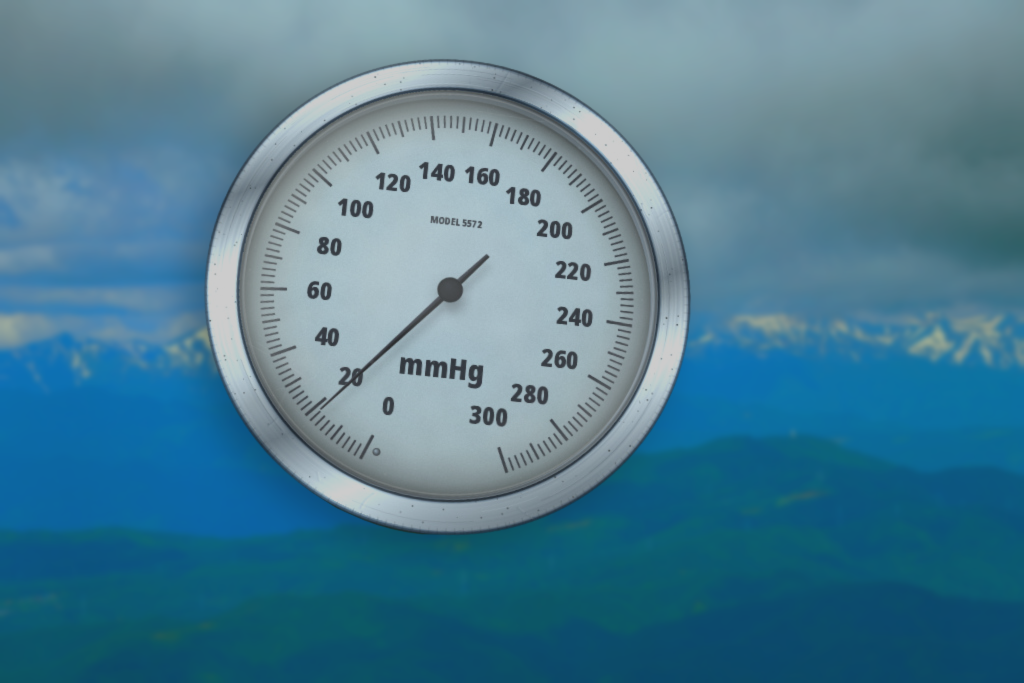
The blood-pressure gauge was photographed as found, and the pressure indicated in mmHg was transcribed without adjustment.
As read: 18 mmHg
